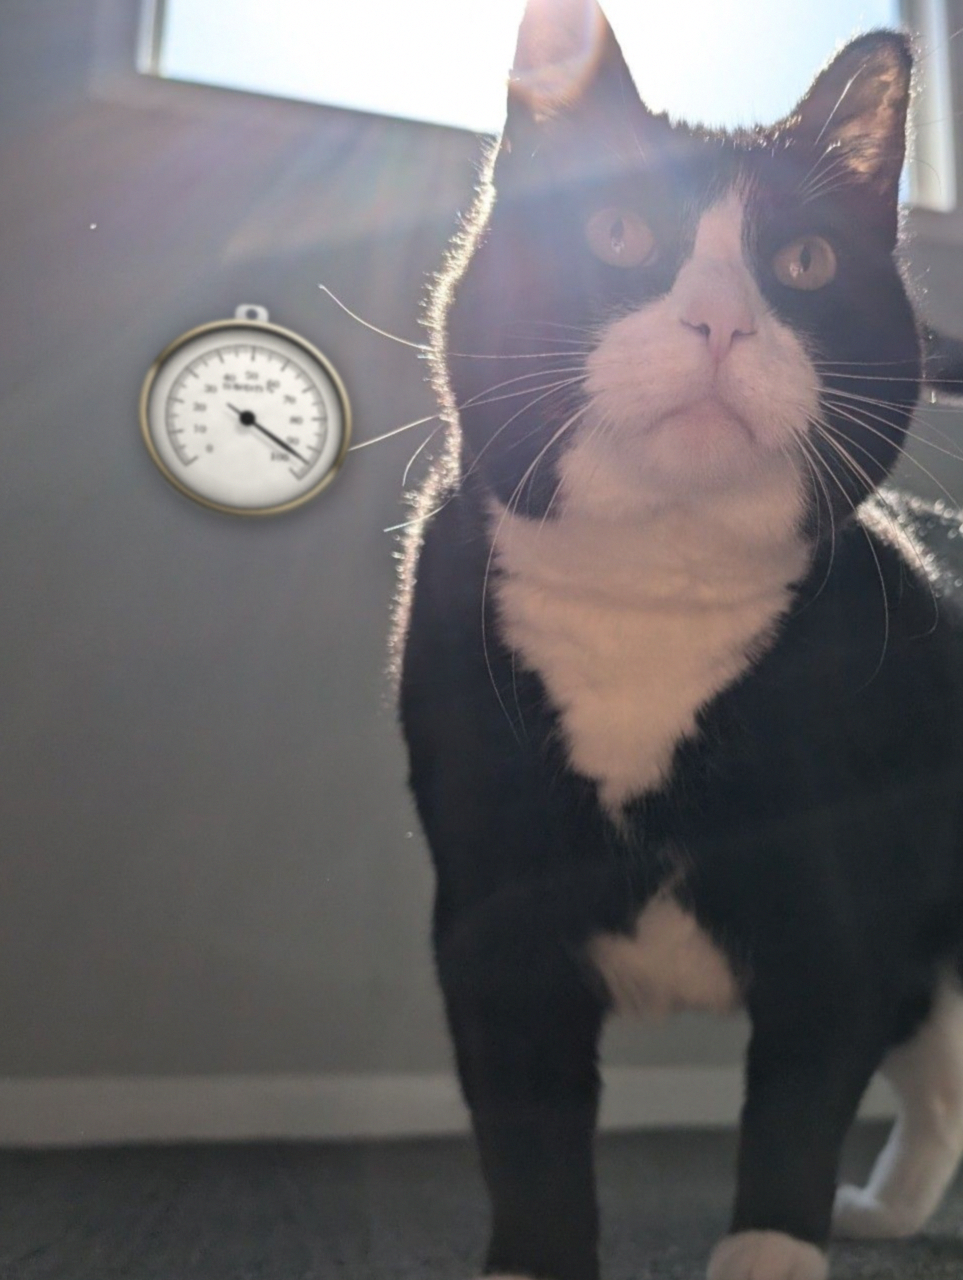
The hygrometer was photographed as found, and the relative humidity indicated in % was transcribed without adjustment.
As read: 95 %
